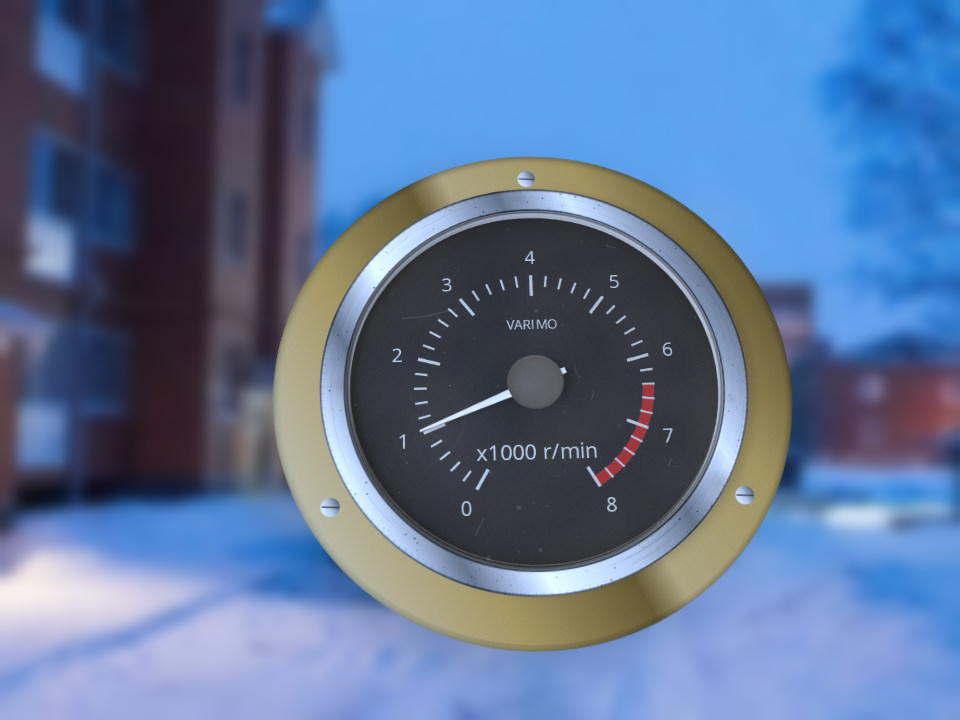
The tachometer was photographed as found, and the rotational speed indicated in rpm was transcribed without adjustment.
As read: 1000 rpm
